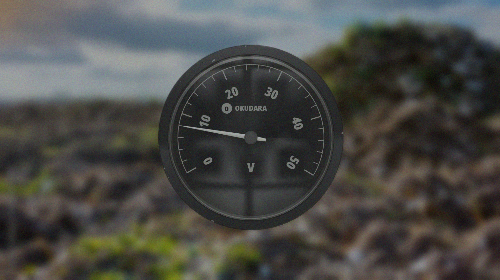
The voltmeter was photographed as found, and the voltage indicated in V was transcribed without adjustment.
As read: 8 V
